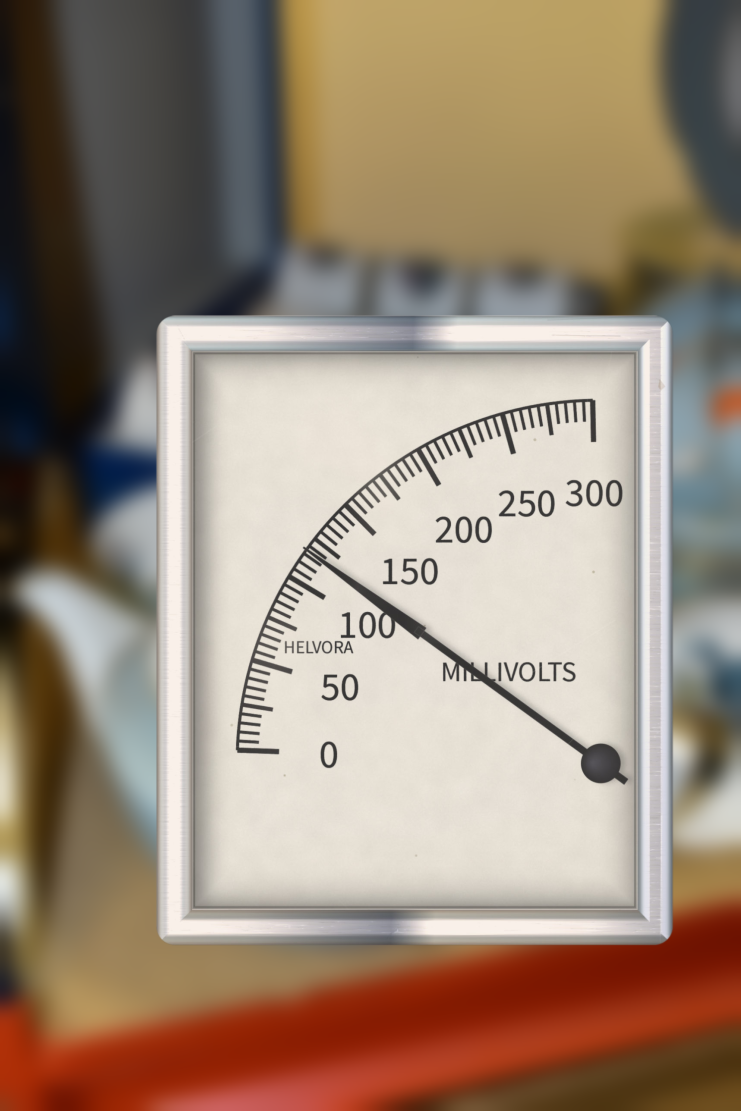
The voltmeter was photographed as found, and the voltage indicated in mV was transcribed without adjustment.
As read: 117.5 mV
